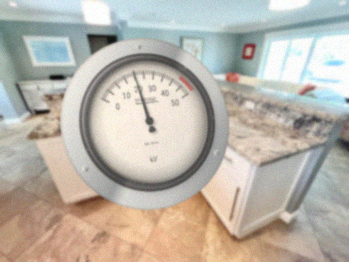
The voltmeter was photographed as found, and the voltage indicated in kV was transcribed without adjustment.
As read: 20 kV
